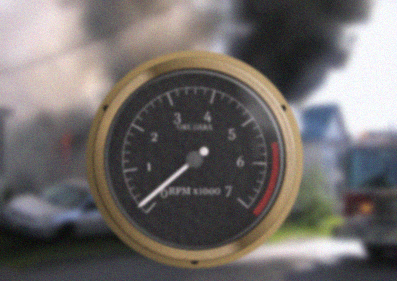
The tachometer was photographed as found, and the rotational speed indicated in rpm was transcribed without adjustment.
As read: 200 rpm
